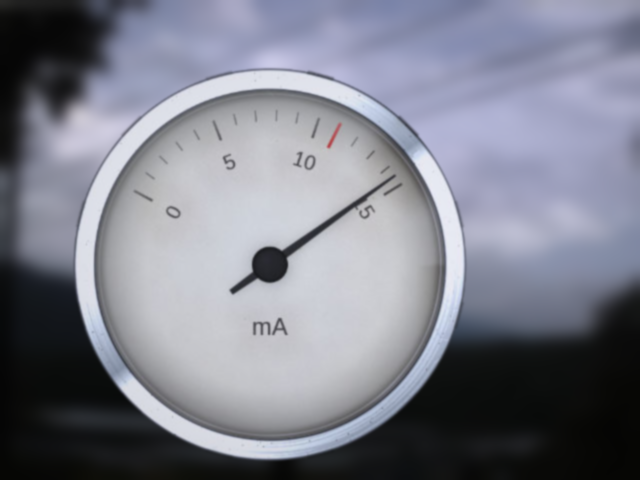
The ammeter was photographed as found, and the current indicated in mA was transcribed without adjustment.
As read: 14.5 mA
